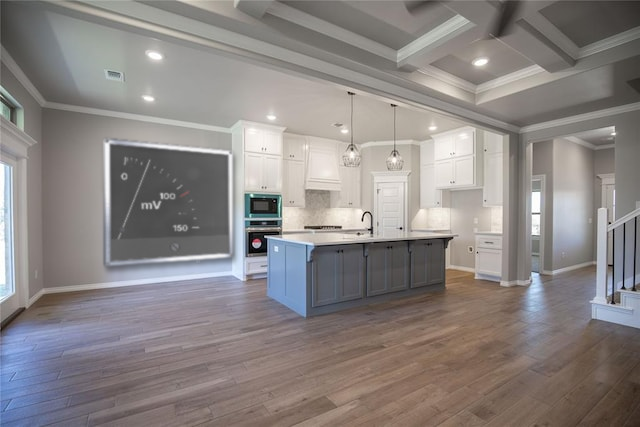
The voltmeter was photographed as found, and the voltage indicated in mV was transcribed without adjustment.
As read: 50 mV
